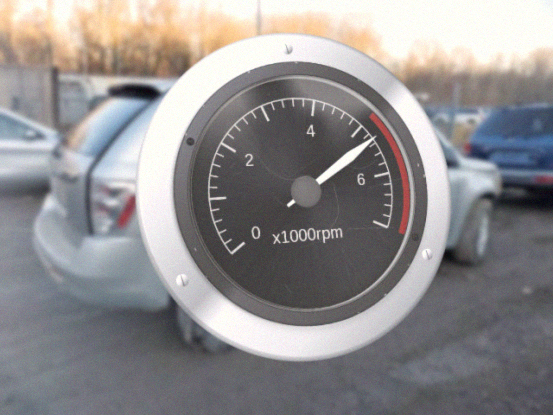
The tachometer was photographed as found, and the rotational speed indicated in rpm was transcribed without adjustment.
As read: 5300 rpm
